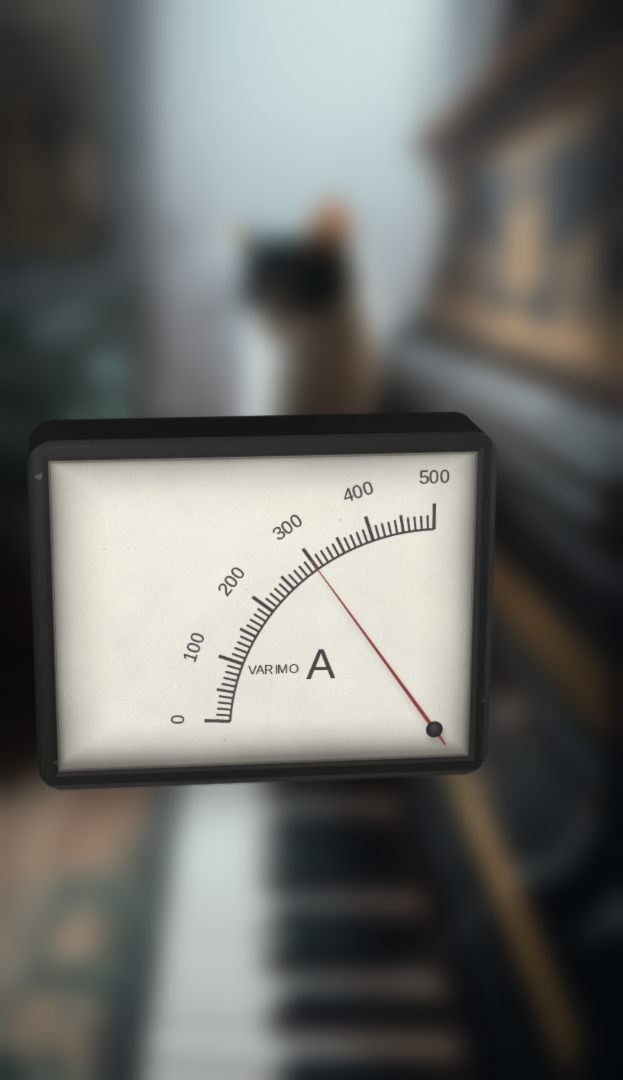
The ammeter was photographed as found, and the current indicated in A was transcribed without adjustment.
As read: 300 A
